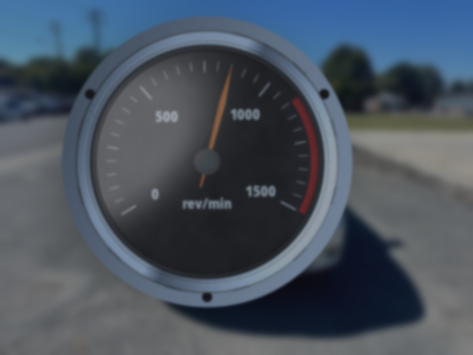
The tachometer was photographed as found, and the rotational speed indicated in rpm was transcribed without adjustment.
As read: 850 rpm
